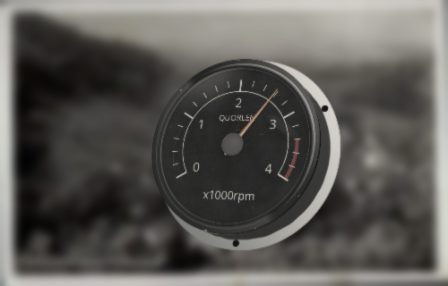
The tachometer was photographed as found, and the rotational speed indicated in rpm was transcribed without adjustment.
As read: 2600 rpm
